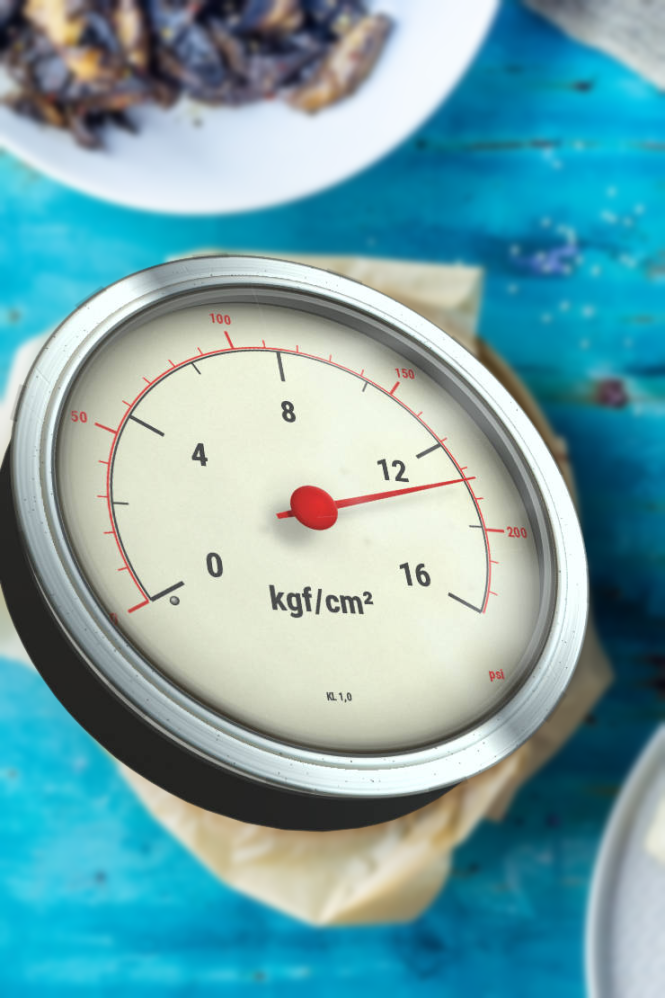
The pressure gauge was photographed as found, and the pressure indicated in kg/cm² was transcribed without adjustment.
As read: 13 kg/cm²
